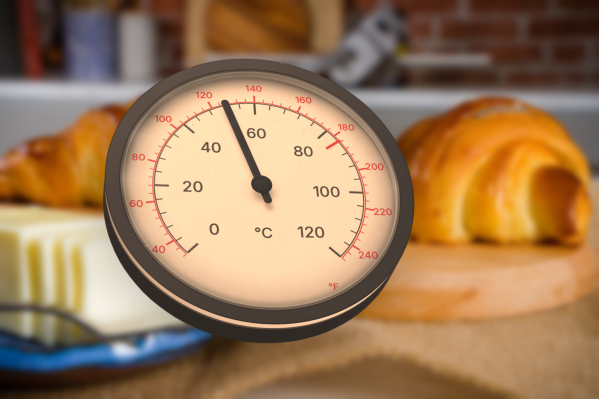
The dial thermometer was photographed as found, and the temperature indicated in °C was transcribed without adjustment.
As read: 52 °C
